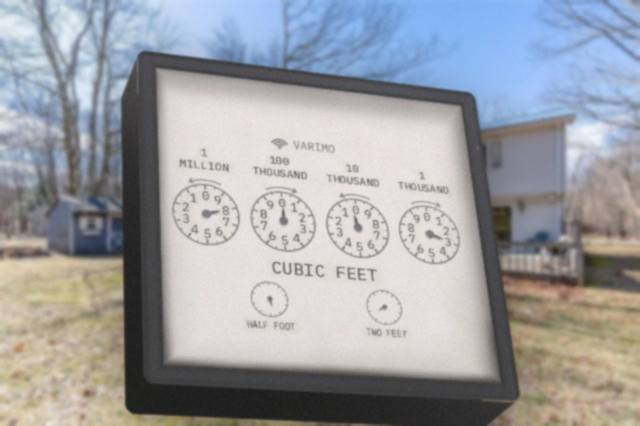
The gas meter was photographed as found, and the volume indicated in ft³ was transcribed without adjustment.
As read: 800300 ft³
